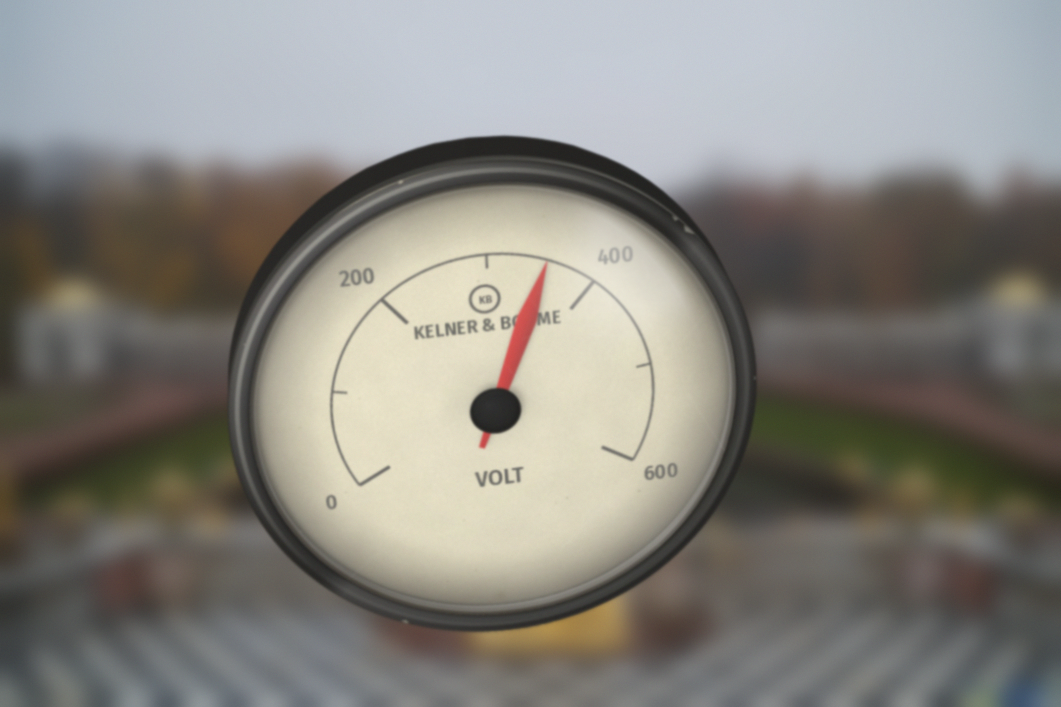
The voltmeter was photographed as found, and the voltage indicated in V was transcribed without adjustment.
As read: 350 V
